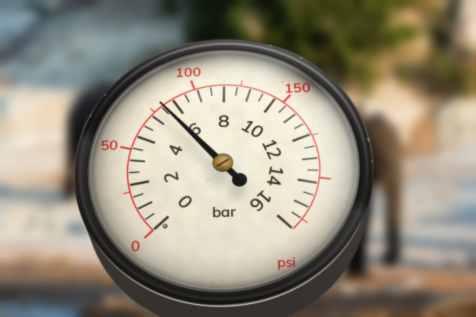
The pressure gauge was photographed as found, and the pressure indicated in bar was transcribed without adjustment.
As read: 5.5 bar
